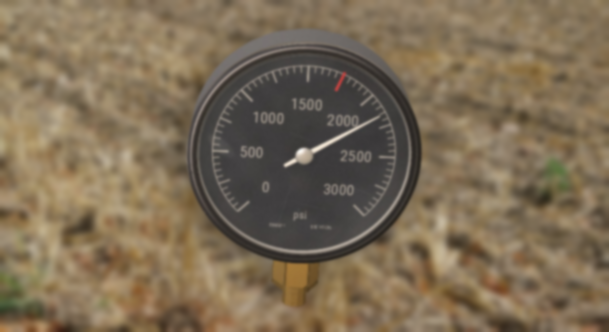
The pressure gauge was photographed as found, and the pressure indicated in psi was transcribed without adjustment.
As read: 2150 psi
